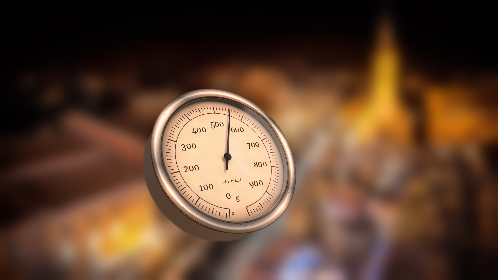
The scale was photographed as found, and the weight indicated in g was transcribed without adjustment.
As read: 550 g
